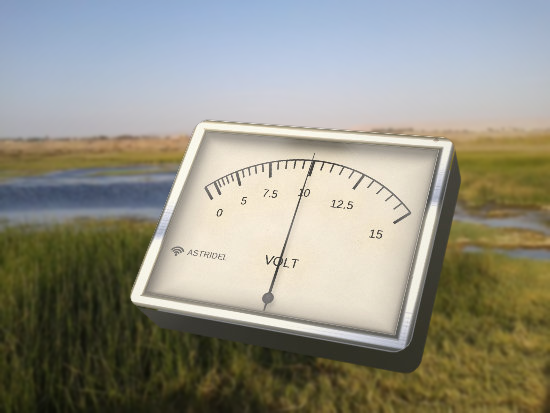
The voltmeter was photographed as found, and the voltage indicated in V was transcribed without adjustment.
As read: 10 V
